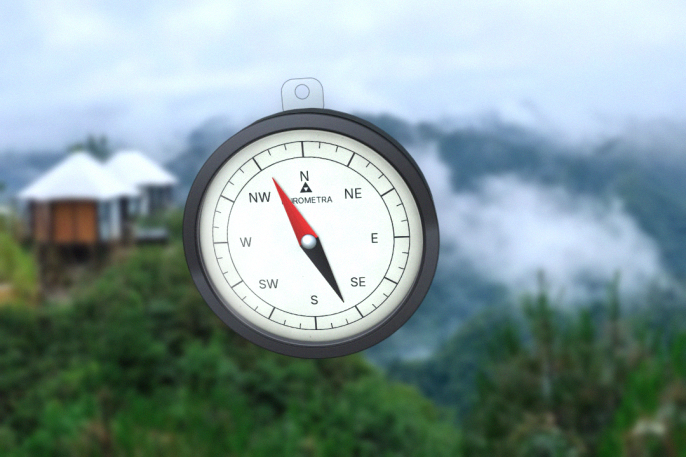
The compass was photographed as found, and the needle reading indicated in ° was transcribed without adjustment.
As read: 335 °
